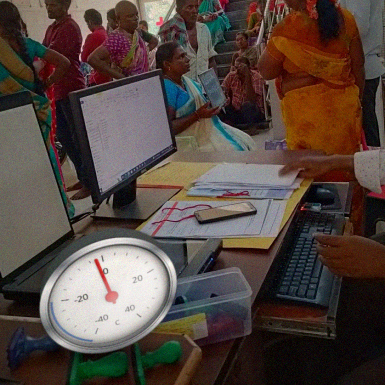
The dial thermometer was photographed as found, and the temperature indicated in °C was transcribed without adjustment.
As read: -2 °C
